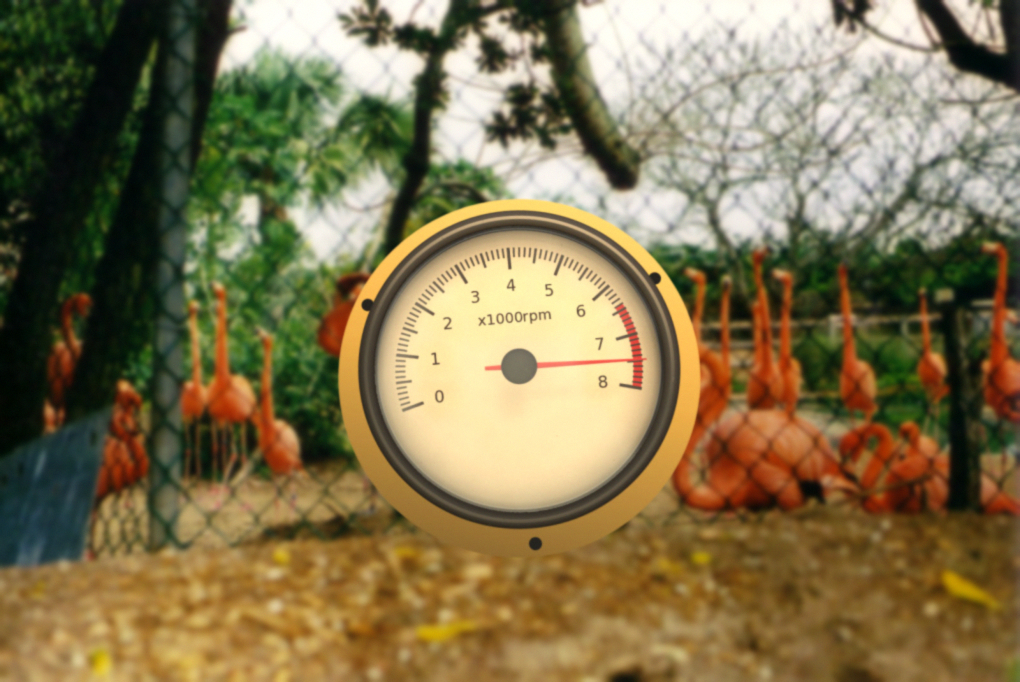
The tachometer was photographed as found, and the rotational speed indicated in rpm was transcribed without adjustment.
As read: 7500 rpm
